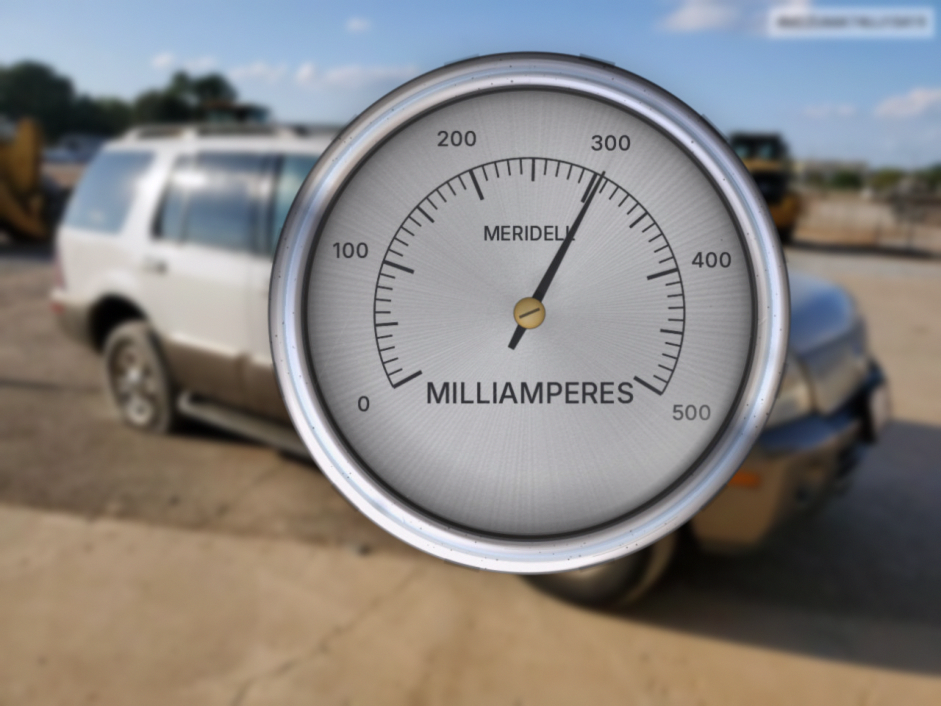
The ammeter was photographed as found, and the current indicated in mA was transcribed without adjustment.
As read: 305 mA
